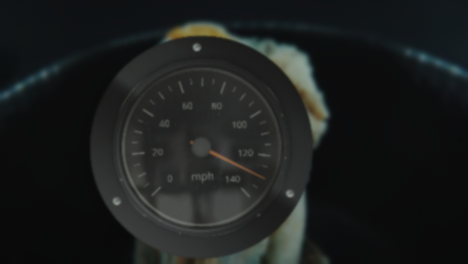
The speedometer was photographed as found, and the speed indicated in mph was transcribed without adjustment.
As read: 130 mph
